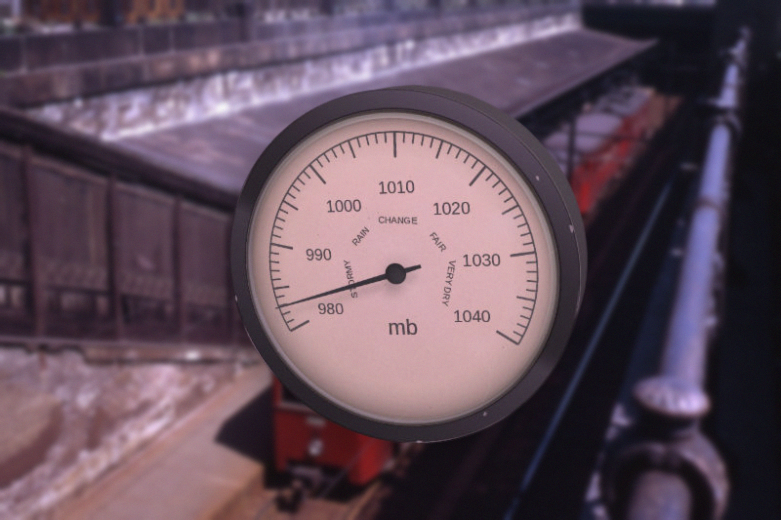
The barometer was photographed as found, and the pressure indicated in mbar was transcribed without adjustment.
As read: 983 mbar
